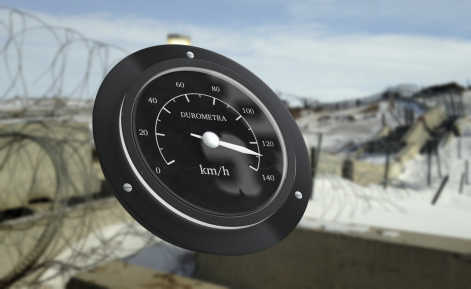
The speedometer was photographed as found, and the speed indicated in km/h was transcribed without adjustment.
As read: 130 km/h
